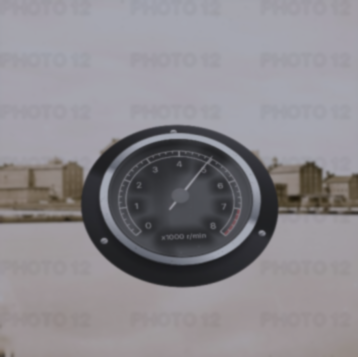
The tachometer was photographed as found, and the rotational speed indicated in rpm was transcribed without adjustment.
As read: 5000 rpm
